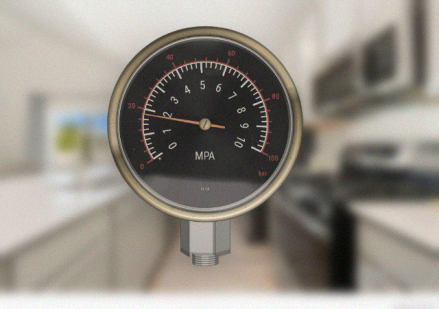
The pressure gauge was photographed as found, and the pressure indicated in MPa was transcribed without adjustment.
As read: 1.8 MPa
